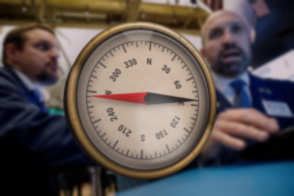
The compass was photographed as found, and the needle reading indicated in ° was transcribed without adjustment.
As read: 265 °
